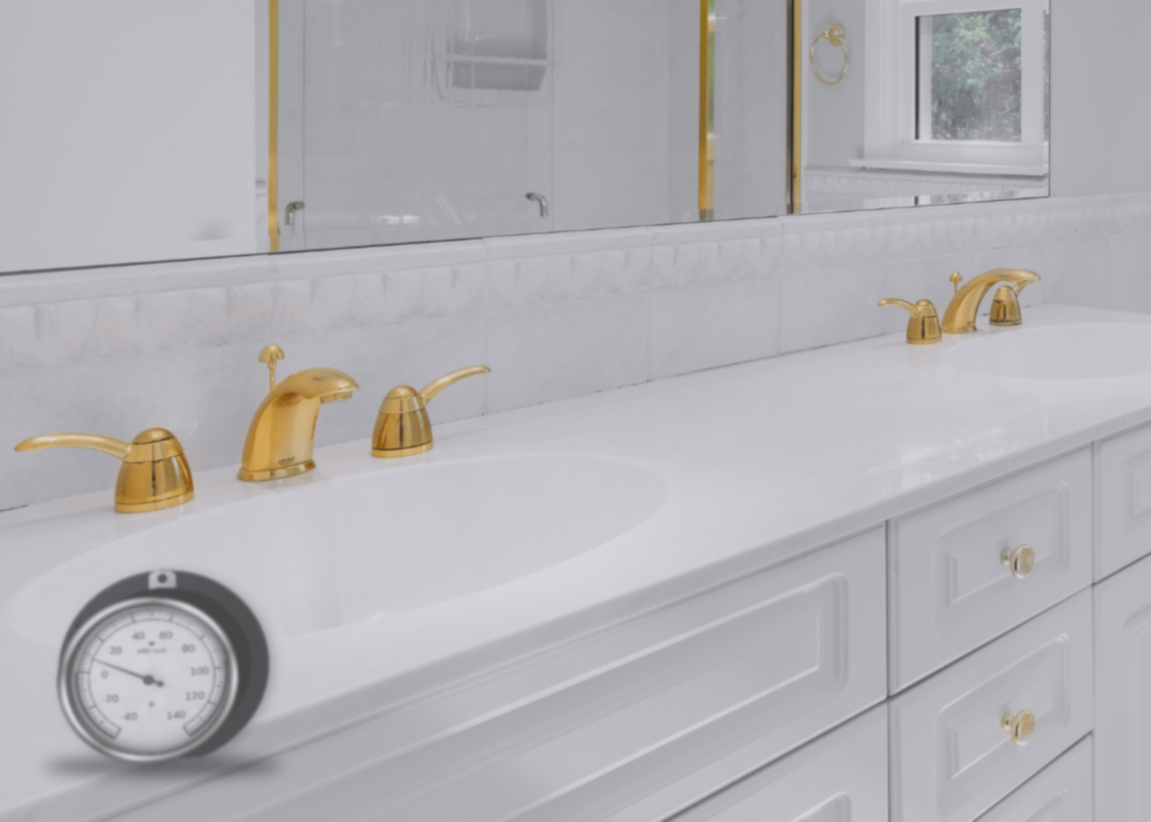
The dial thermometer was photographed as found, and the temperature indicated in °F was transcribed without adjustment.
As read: 10 °F
